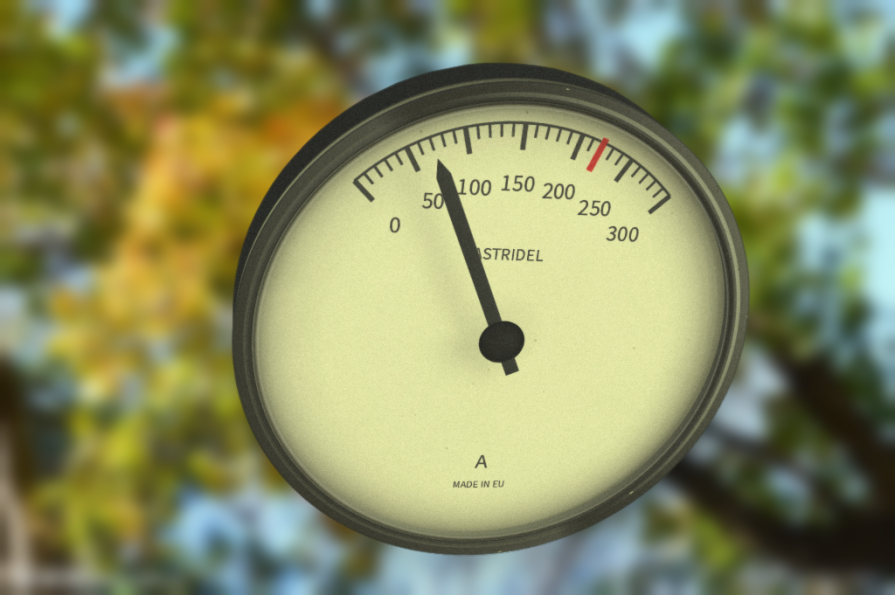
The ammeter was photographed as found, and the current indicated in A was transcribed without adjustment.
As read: 70 A
